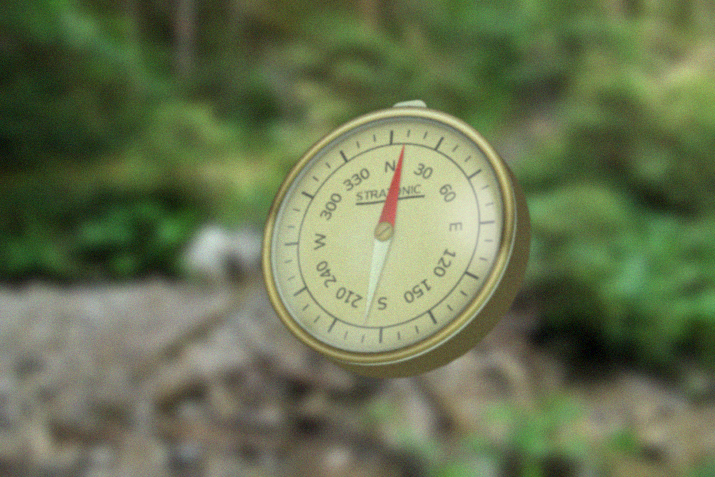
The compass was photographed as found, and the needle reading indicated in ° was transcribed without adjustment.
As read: 10 °
